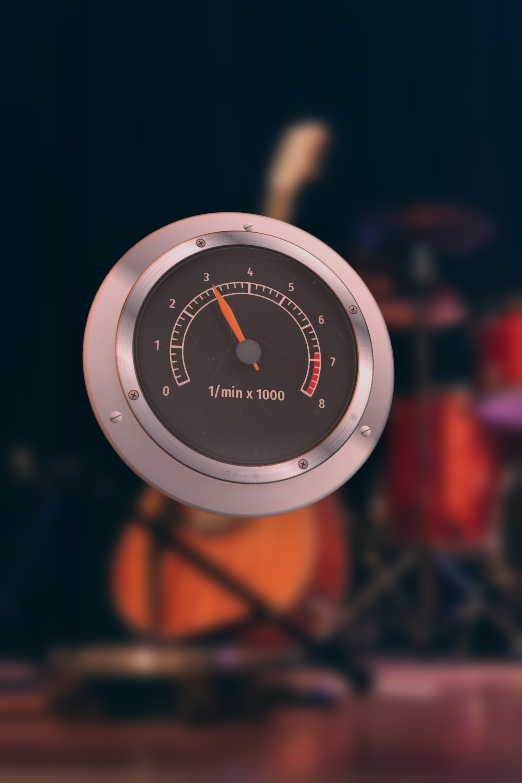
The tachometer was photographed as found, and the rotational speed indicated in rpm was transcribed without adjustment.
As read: 3000 rpm
